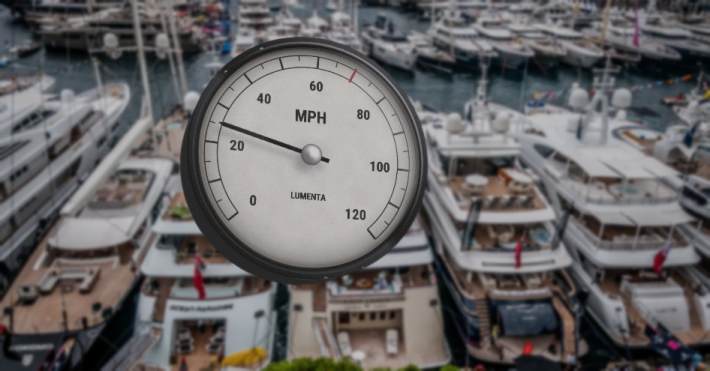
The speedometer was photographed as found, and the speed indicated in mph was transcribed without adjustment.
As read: 25 mph
